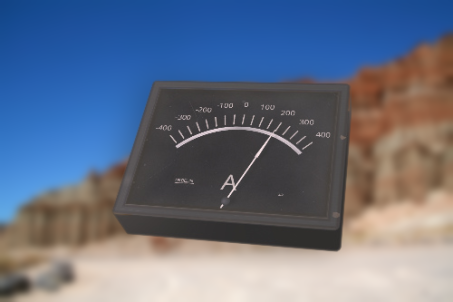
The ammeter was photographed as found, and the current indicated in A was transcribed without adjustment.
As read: 200 A
